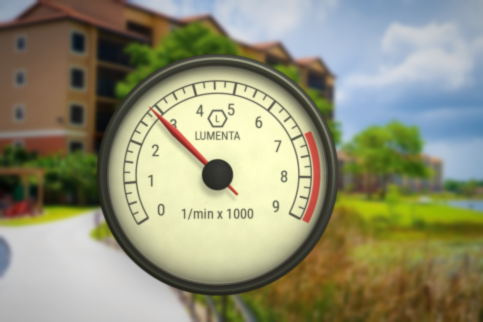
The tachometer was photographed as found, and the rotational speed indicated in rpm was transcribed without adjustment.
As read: 2875 rpm
